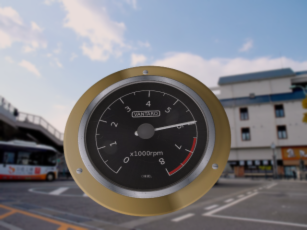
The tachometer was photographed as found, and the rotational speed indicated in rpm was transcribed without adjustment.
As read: 6000 rpm
